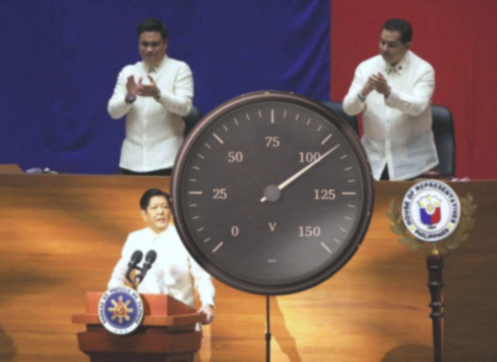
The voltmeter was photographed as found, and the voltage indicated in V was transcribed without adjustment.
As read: 105 V
